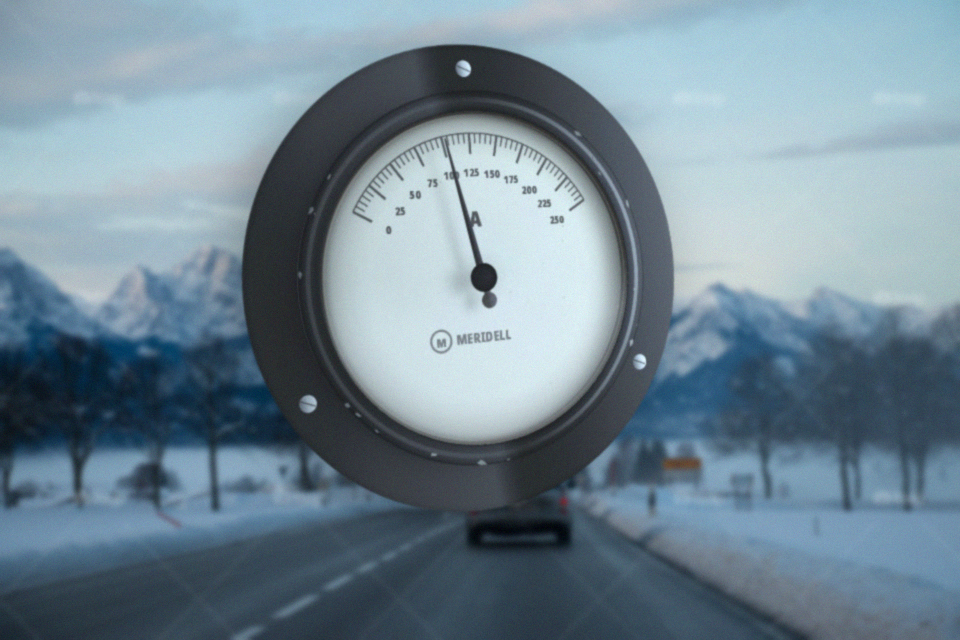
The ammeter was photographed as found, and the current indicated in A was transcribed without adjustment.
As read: 100 A
